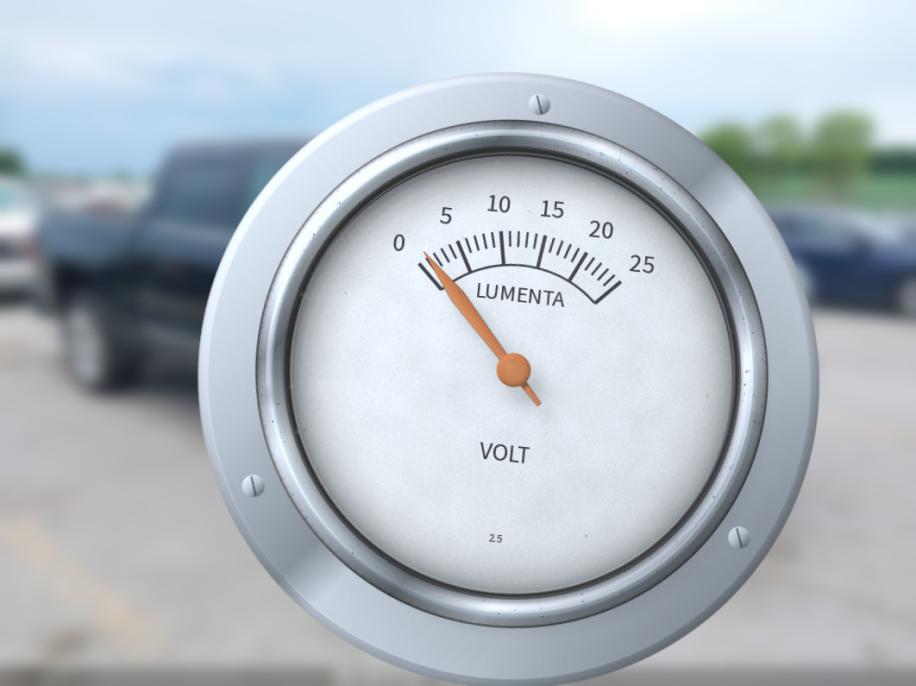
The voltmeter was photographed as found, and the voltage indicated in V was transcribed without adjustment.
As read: 1 V
